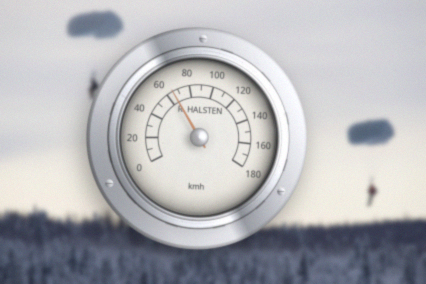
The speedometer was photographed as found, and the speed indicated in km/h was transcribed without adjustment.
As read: 65 km/h
